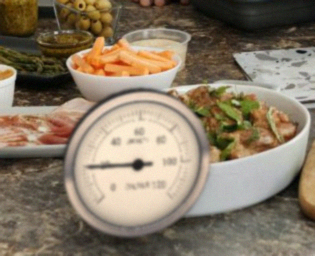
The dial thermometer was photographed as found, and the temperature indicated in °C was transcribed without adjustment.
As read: 20 °C
